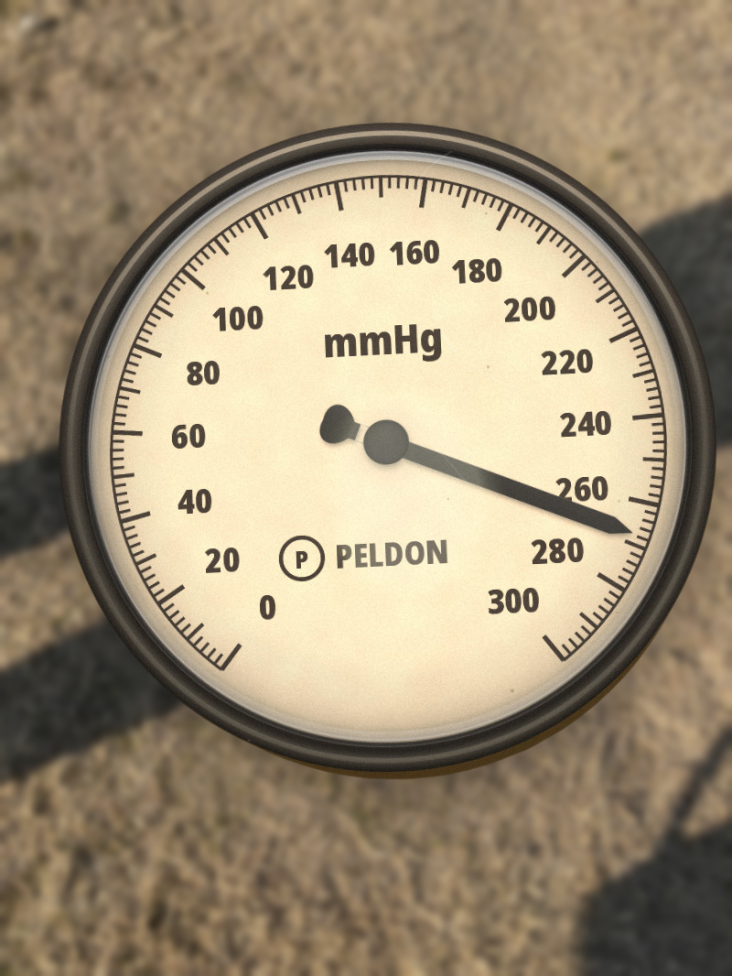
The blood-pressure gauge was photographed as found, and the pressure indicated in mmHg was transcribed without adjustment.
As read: 268 mmHg
